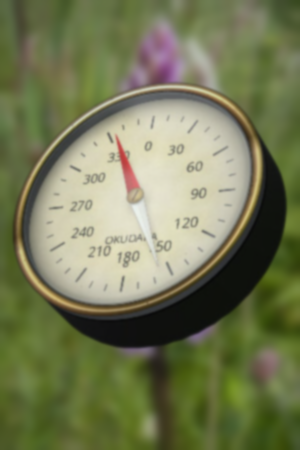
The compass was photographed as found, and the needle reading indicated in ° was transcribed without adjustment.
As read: 335 °
